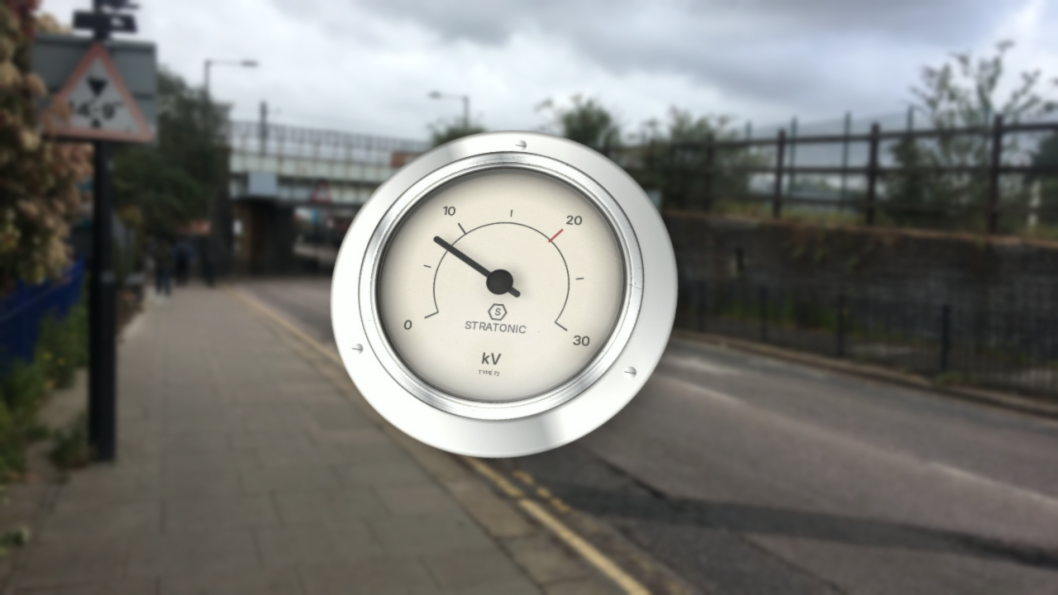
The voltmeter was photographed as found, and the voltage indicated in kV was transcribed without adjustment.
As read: 7.5 kV
